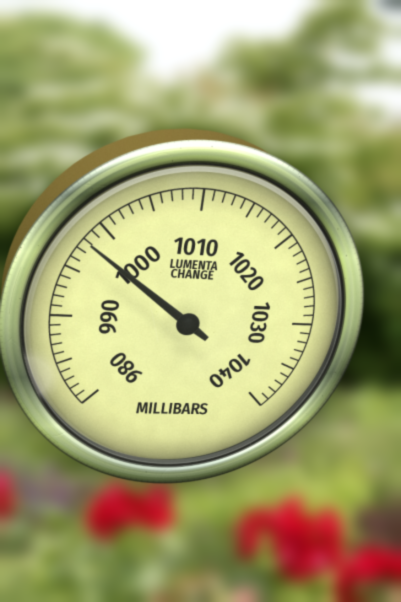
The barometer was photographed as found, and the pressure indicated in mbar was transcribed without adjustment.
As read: 998 mbar
